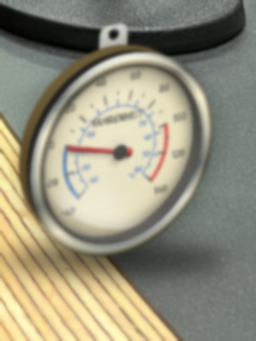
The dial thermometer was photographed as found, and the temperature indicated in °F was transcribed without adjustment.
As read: 0 °F
